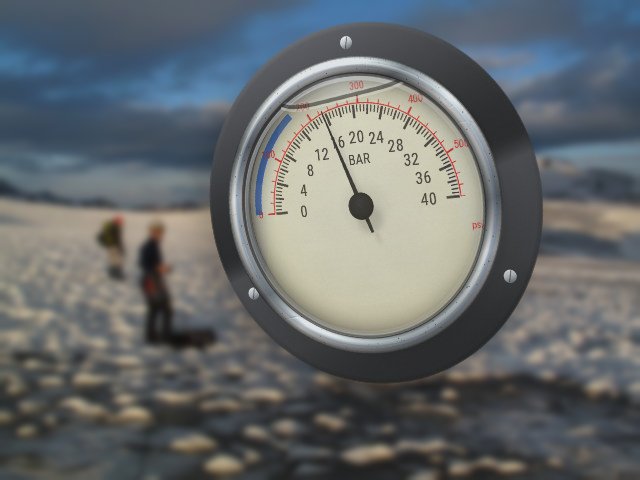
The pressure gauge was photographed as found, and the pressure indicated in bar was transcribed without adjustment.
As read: 16 bar
